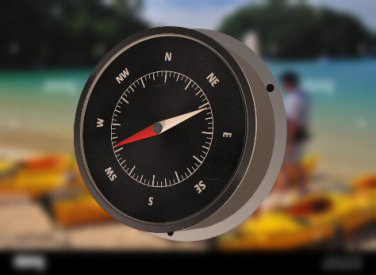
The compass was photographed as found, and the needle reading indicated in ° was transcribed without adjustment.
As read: 245 °
